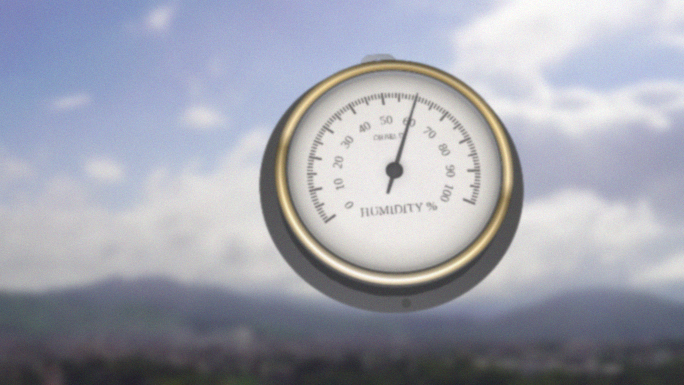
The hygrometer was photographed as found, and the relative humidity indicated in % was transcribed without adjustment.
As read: 60 %
